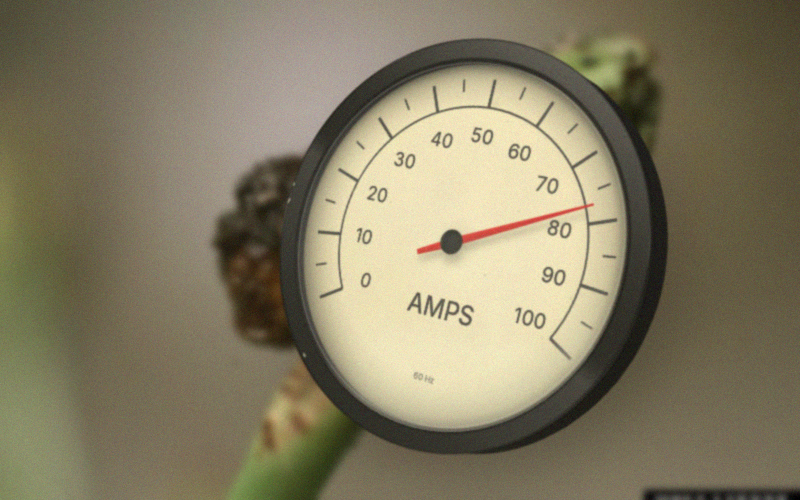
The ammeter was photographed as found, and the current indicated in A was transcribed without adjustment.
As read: 77.5 A
